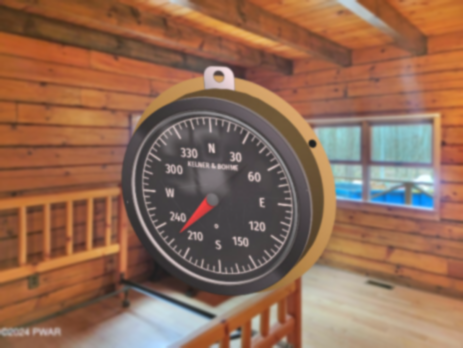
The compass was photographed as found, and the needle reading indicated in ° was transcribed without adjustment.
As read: 225 °
